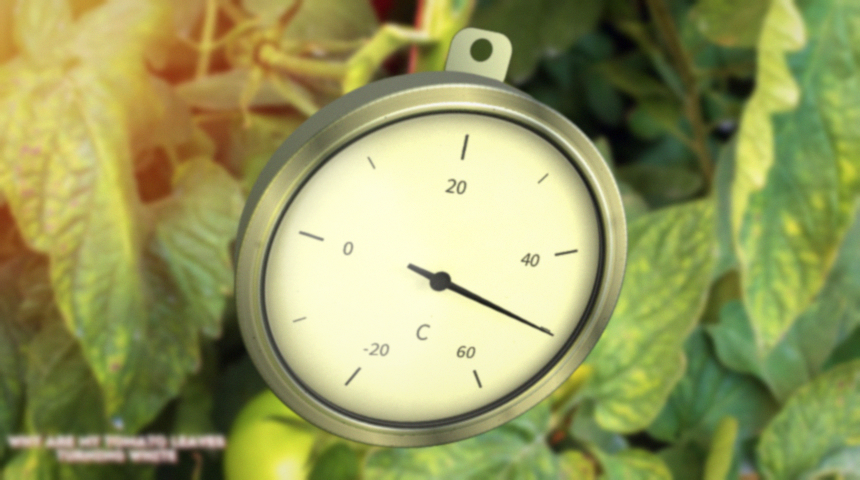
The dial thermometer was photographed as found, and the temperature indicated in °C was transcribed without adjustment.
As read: 50 °C
